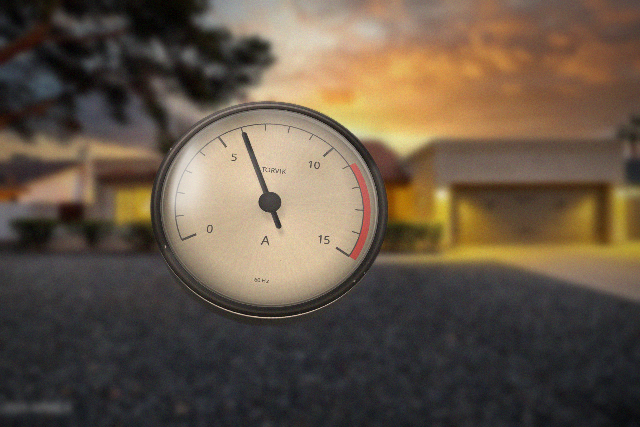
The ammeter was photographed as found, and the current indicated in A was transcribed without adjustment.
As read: 6 A
